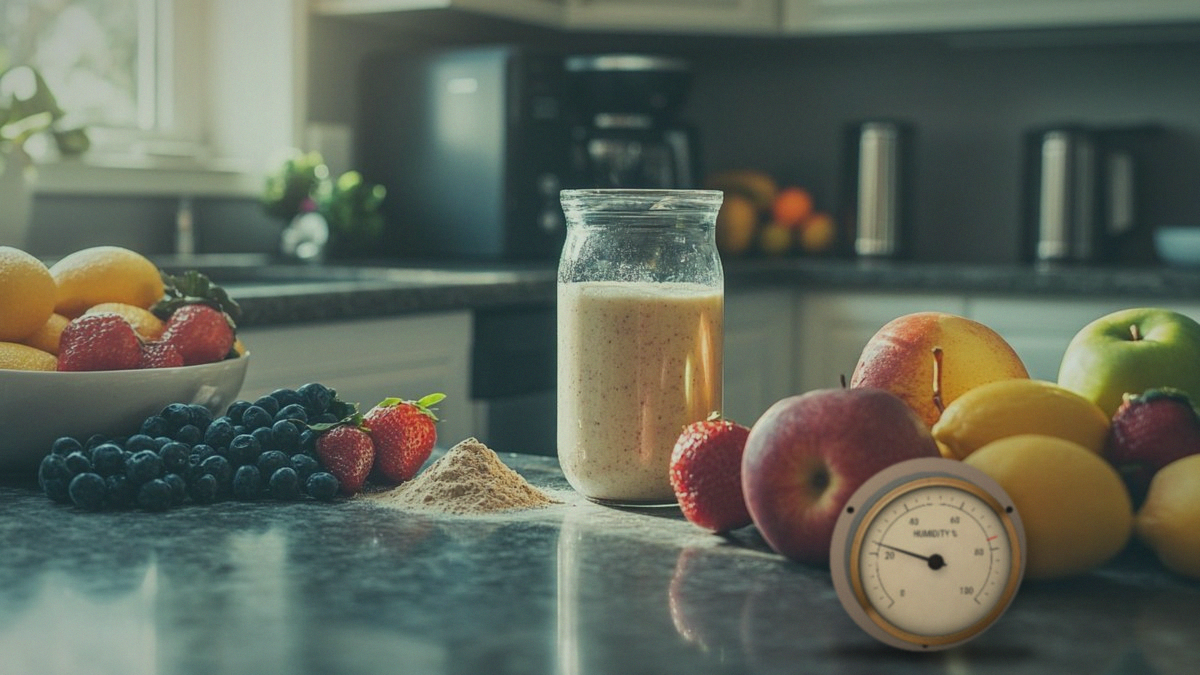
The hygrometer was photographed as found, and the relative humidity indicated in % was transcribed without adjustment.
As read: 24 %
